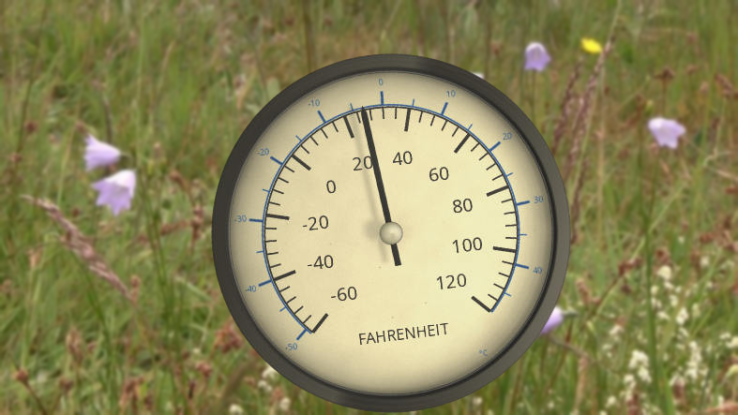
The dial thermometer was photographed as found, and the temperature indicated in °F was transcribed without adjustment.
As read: 26 °F
